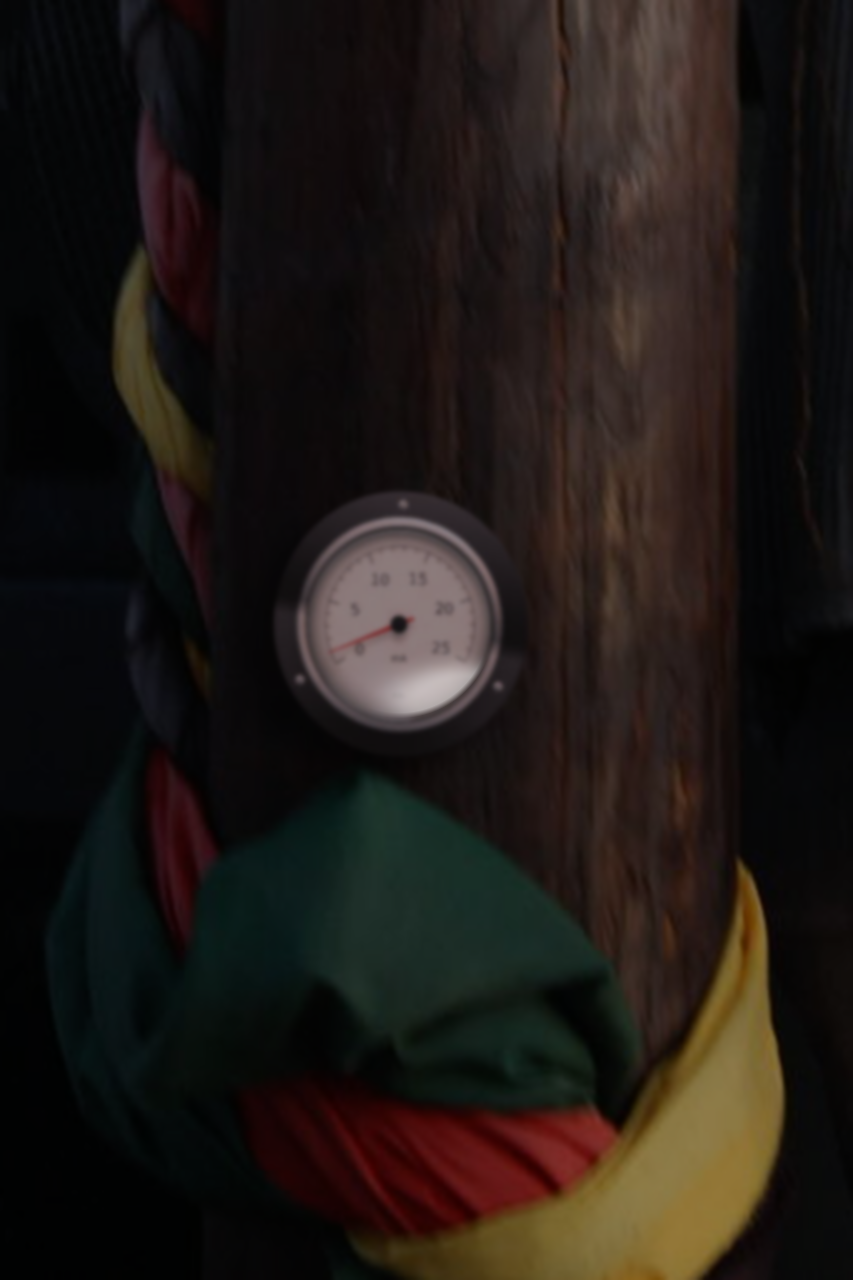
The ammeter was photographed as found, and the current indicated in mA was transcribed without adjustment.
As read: 1 mA
